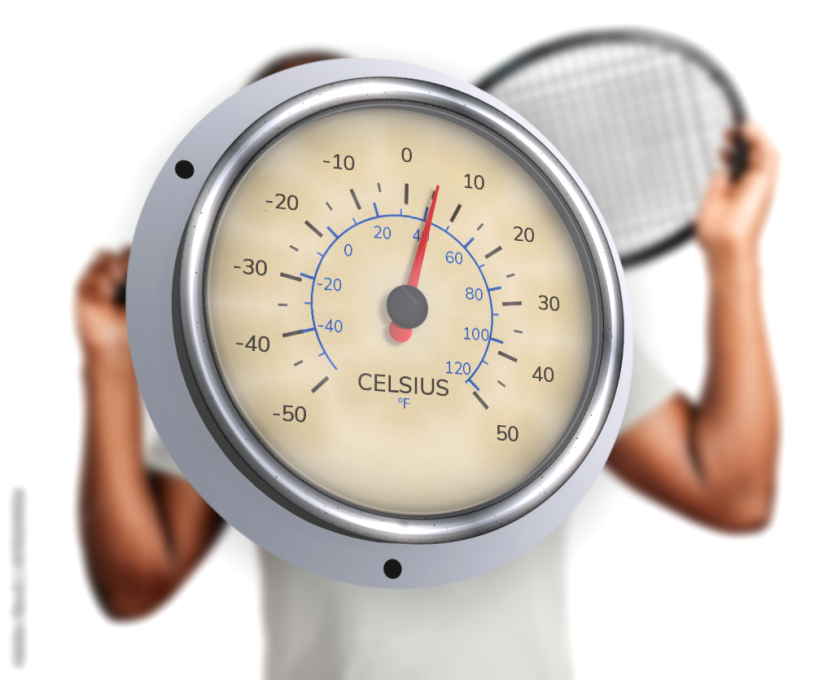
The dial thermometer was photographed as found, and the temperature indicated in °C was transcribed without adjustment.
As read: 5 °C
